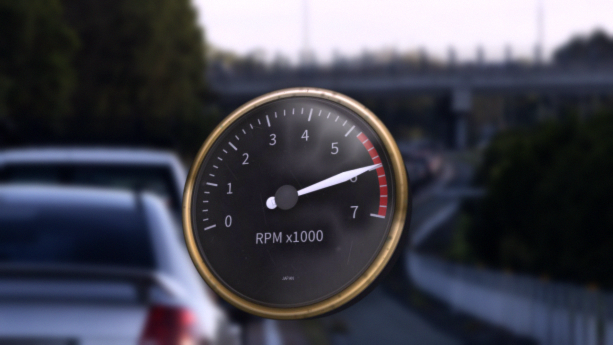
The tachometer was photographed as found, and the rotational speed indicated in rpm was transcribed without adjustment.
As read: 6000 rpm
